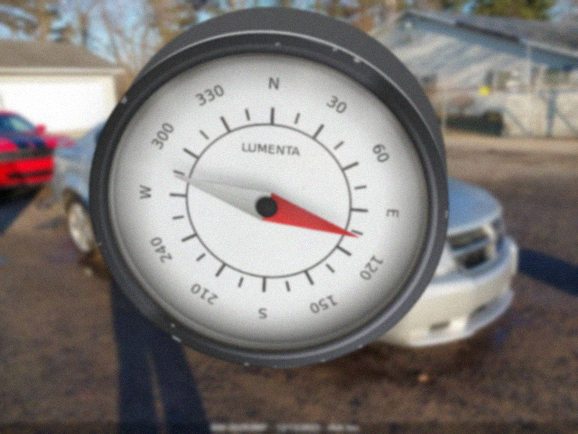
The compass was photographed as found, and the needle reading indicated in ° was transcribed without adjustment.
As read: 105 °
